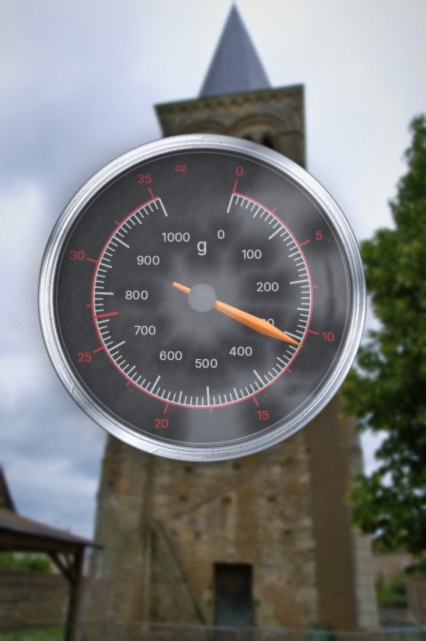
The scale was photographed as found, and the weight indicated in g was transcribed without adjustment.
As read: 310 g
